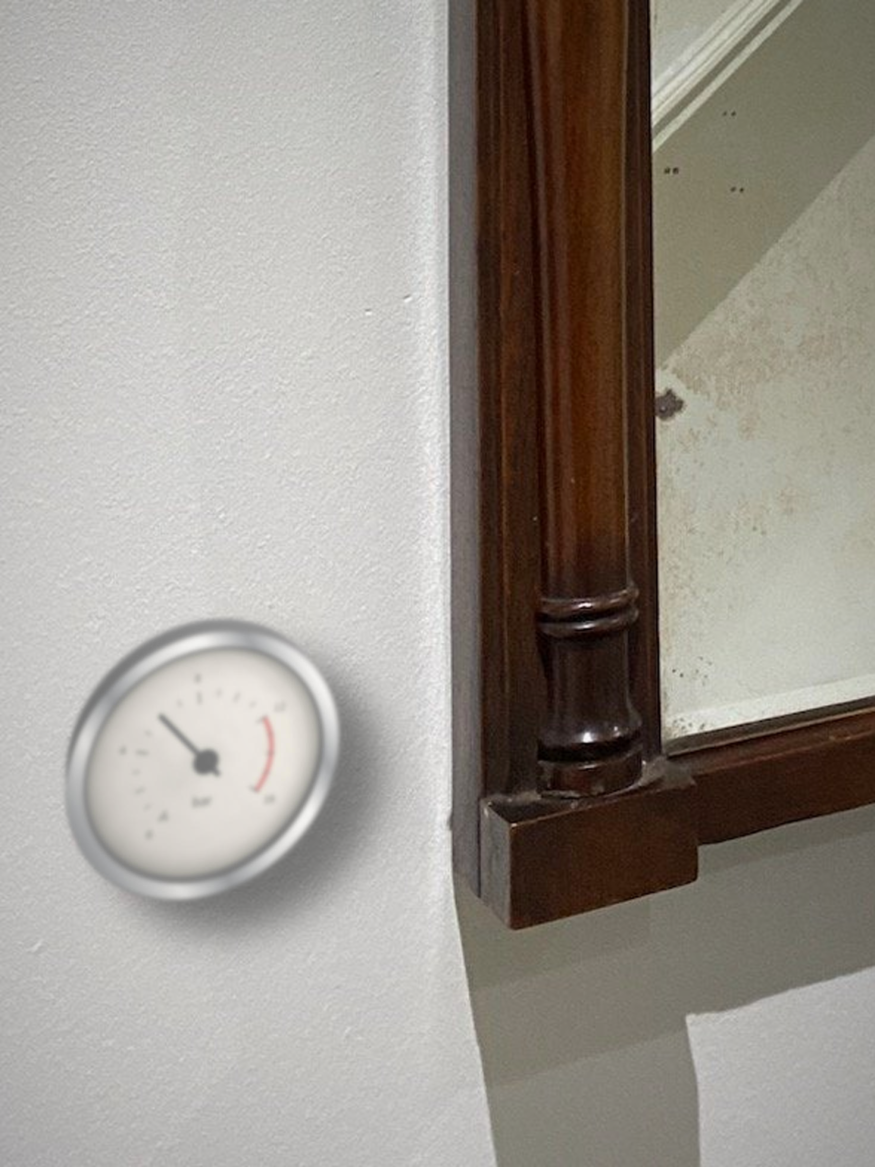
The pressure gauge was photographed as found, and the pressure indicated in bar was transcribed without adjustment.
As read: 6 bar
